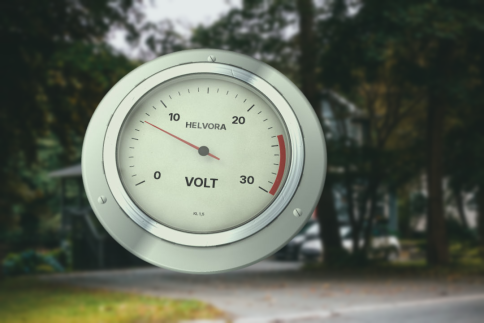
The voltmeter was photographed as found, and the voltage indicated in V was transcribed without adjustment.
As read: 7 V
